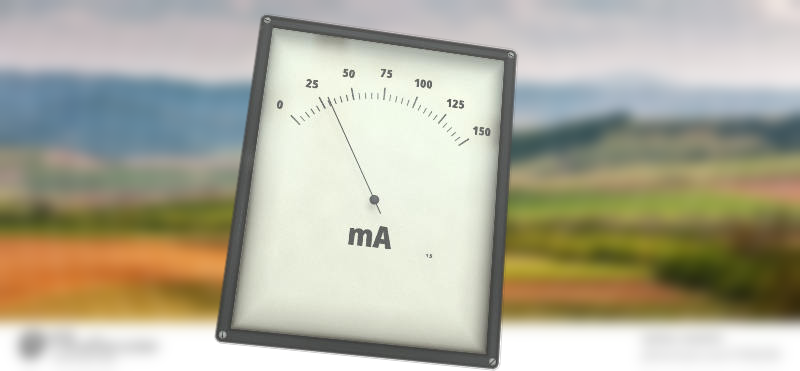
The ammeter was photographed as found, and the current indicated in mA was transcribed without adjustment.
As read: 30 mA
